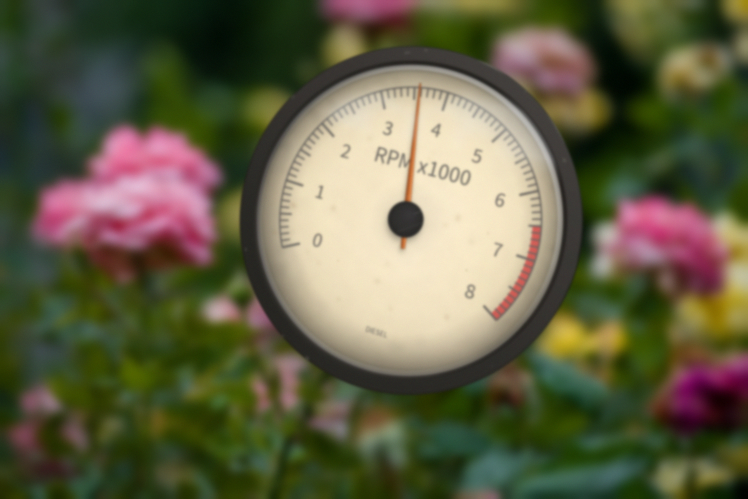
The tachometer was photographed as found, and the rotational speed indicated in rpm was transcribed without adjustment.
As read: 3600 rpm
